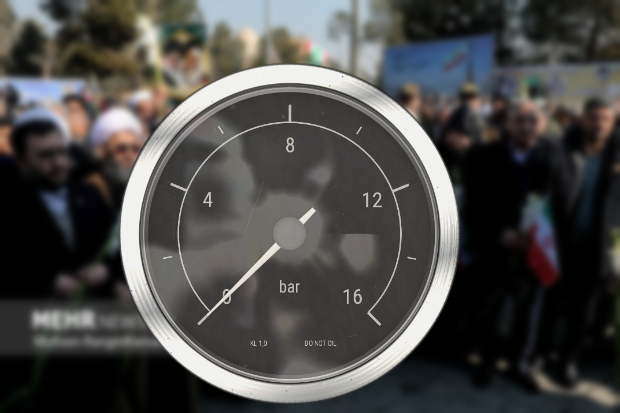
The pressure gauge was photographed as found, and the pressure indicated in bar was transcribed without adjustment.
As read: 0 bar
